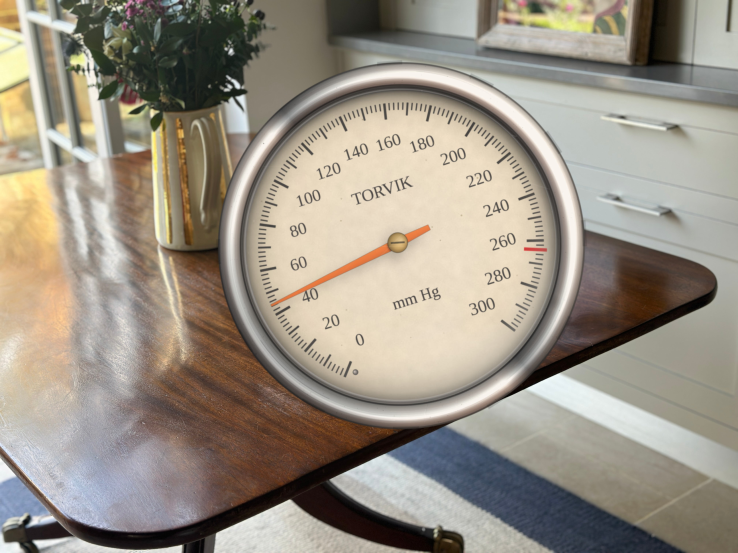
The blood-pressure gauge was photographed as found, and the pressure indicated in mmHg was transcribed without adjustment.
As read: 44 mmHg
